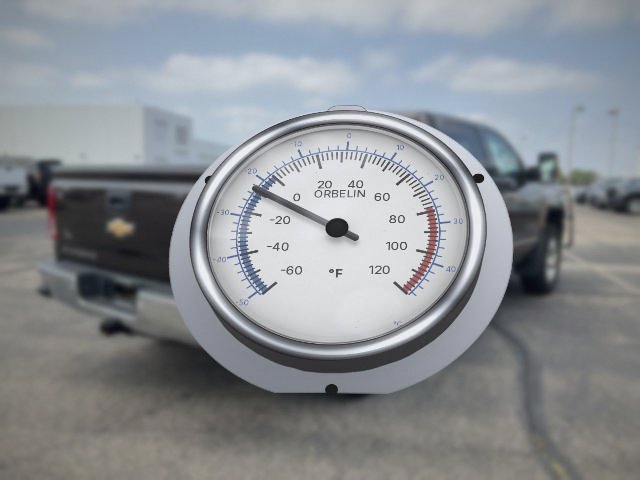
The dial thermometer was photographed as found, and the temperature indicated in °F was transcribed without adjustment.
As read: -10 °F
